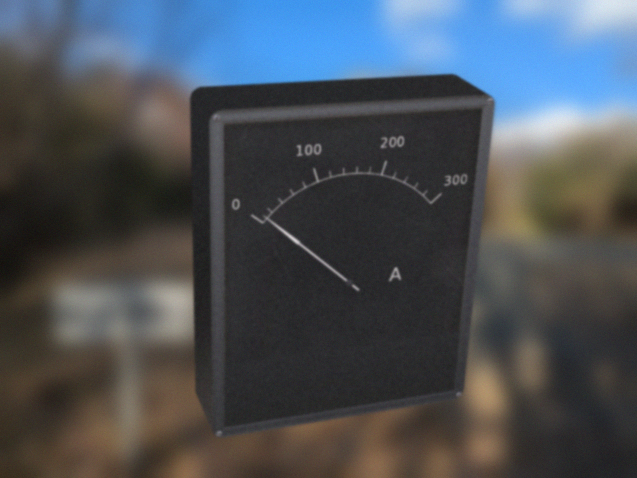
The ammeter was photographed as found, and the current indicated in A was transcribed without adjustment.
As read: 10 A
